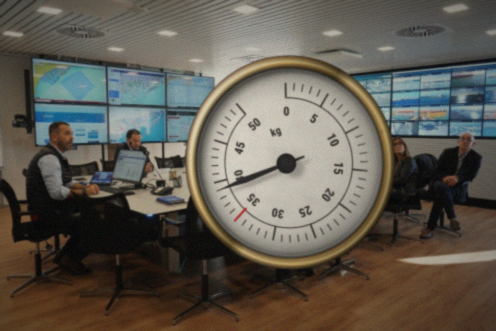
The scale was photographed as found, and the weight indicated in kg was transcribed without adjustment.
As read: 39 kg
